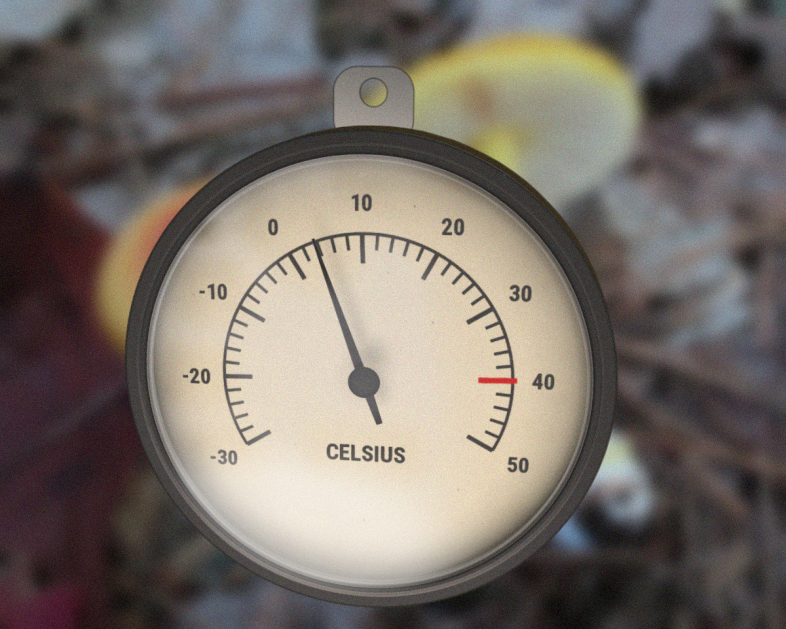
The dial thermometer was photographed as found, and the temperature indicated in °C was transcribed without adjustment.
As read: 4 °C
